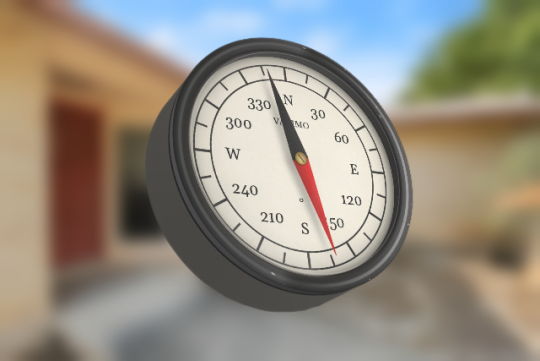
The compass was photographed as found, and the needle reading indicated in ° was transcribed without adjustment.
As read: 165 °
